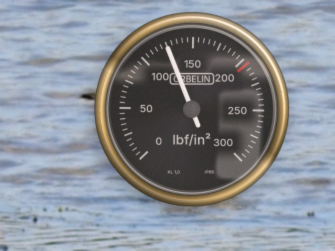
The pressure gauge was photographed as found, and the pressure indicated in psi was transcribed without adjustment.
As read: 125 psi
